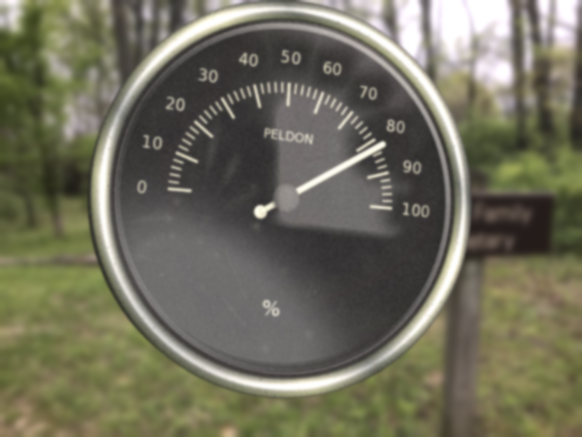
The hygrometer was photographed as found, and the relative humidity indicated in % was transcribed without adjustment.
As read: 82 %
